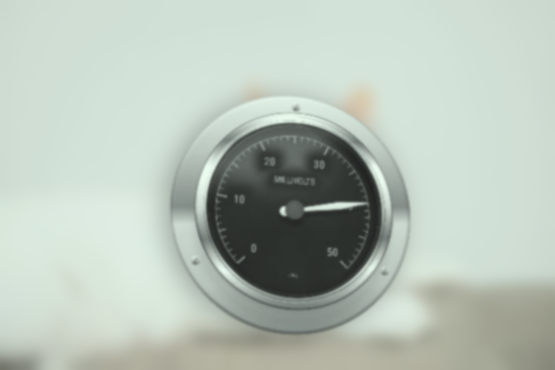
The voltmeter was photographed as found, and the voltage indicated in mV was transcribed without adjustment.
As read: 40 mV
